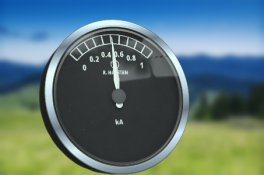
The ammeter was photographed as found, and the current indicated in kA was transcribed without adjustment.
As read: 0.5 kA
